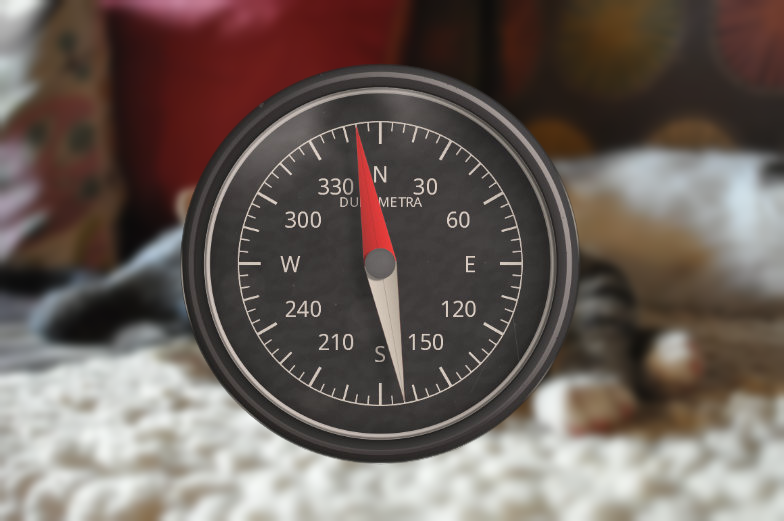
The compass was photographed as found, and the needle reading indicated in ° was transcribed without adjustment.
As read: 350 °
